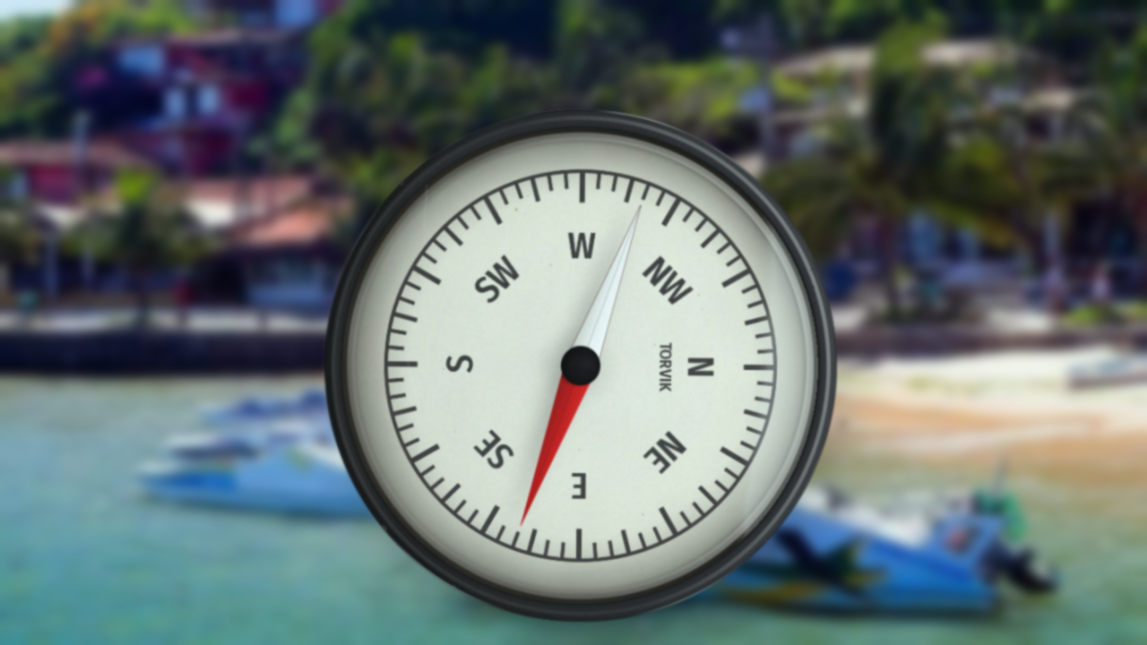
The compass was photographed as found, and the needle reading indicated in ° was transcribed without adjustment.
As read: 110 °
